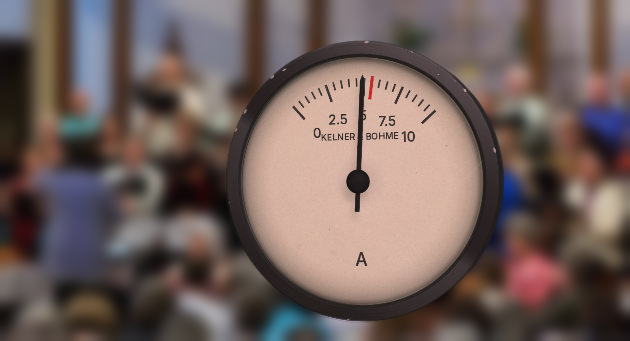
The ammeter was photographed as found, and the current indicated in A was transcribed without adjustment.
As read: 5 A
